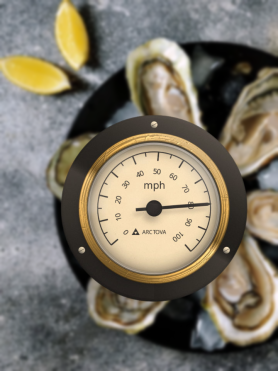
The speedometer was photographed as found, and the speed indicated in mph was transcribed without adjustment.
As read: 80 mph
